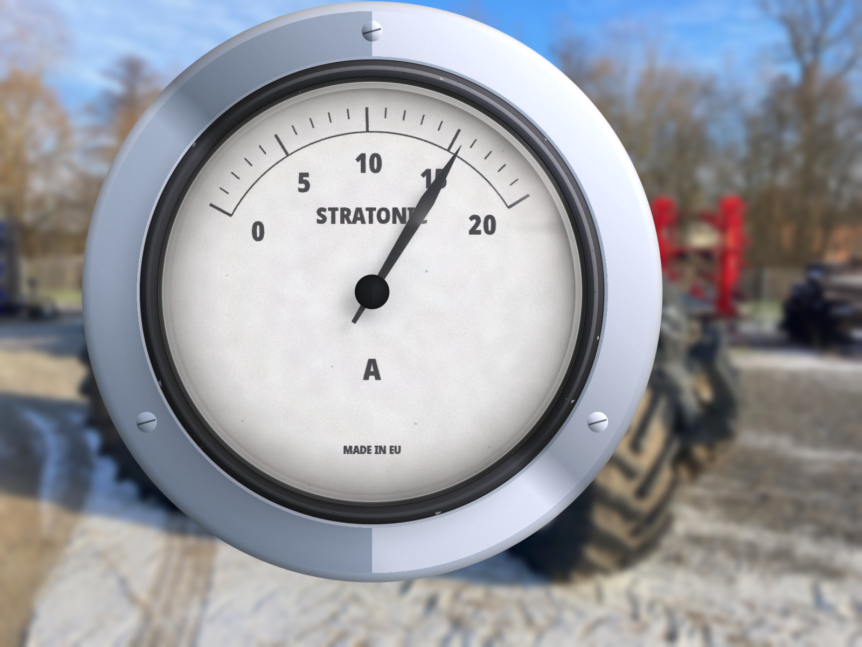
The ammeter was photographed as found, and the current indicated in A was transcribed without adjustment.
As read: 15.5 A
